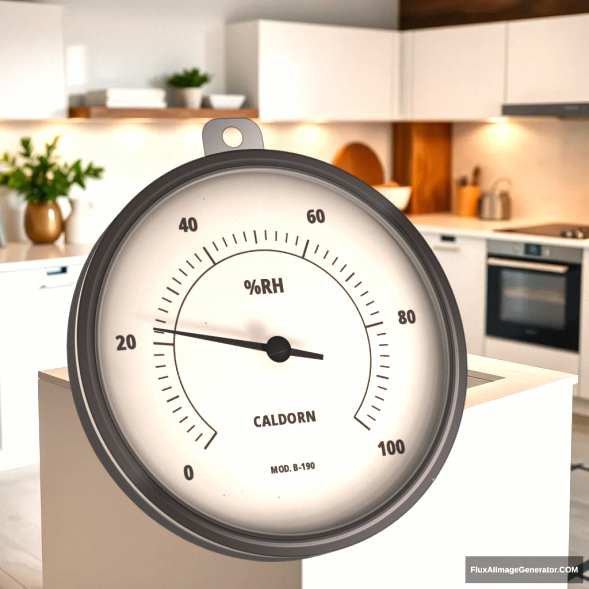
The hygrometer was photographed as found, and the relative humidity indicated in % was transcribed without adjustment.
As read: 22 %
